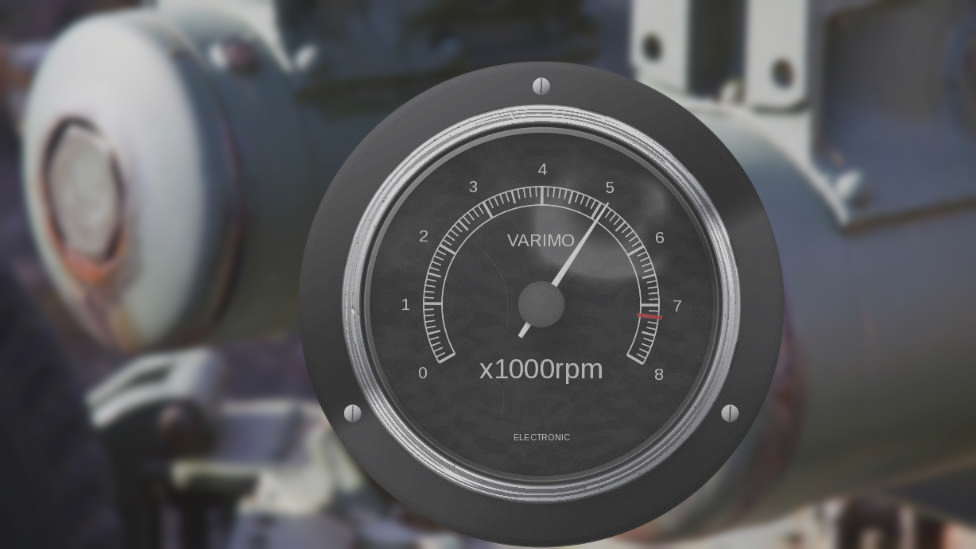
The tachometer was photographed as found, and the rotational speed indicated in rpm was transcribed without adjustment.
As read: 5100 rpm
